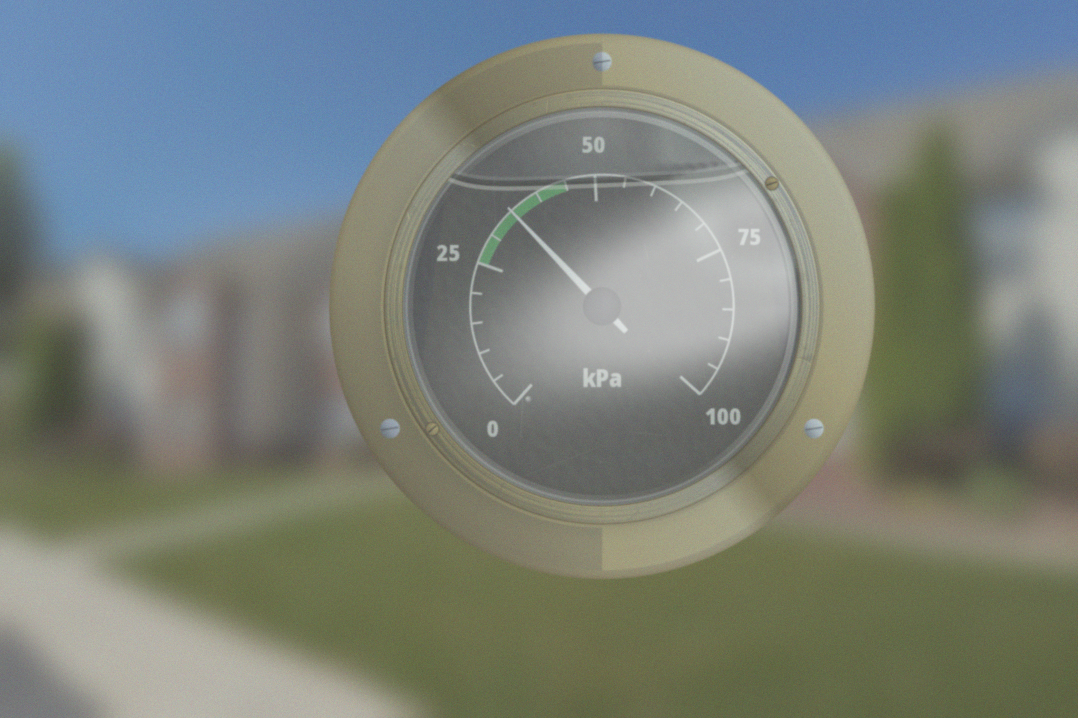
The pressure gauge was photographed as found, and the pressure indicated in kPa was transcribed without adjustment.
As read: 35 kPa
